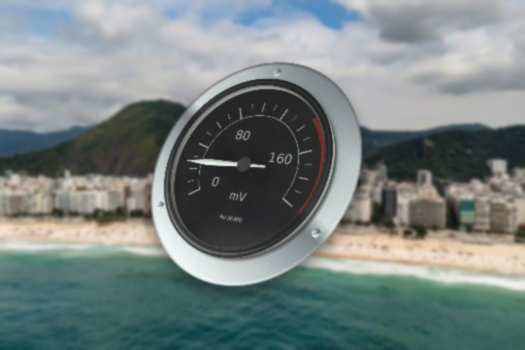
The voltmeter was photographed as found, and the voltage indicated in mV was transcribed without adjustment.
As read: 25 mV
